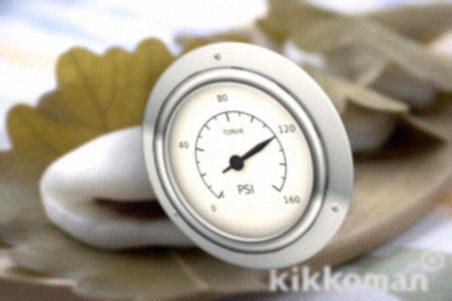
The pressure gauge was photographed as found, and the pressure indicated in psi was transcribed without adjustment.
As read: 120 psi
